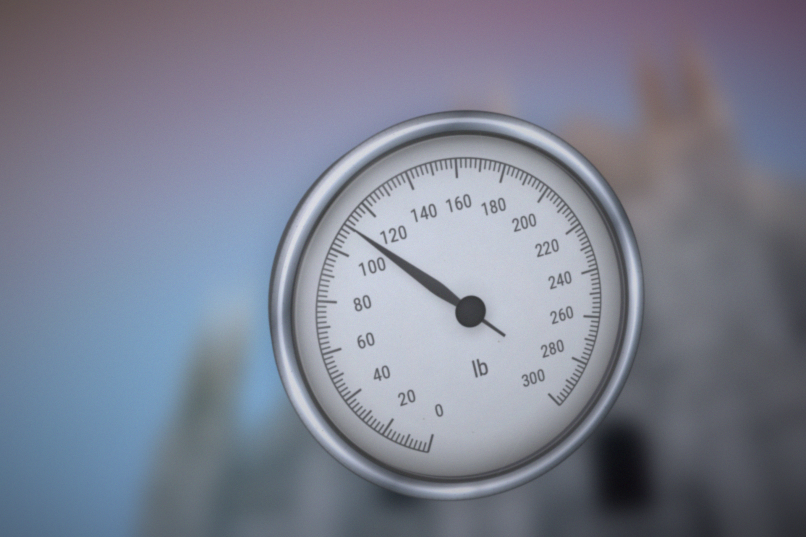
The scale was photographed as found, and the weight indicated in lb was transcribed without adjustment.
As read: 110 lb
